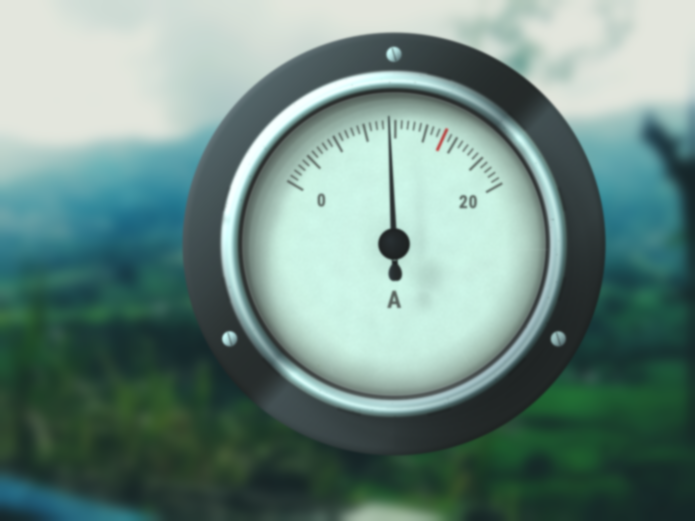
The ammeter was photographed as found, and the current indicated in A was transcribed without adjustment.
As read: 9.5 A
